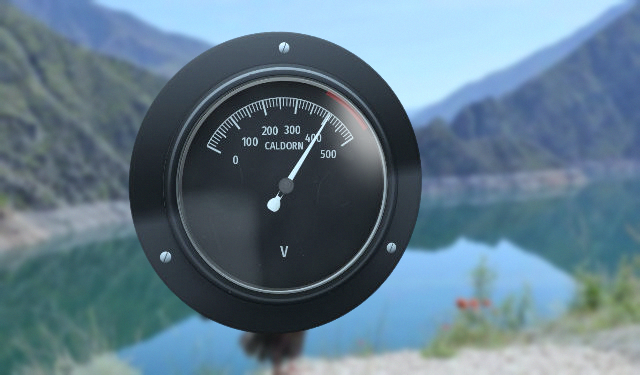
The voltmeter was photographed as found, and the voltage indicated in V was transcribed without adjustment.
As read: 400 V
